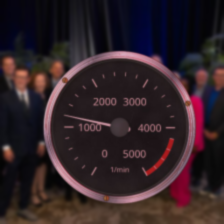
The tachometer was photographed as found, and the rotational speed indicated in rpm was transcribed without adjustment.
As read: 1200 rpm
